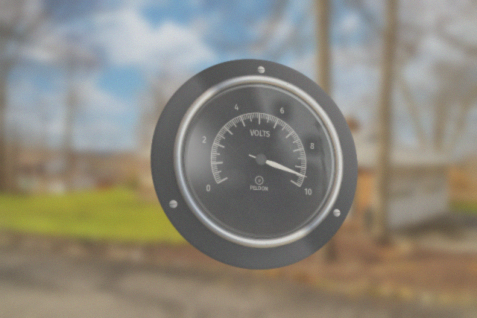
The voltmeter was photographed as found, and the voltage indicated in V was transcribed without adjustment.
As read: 9.5 V
